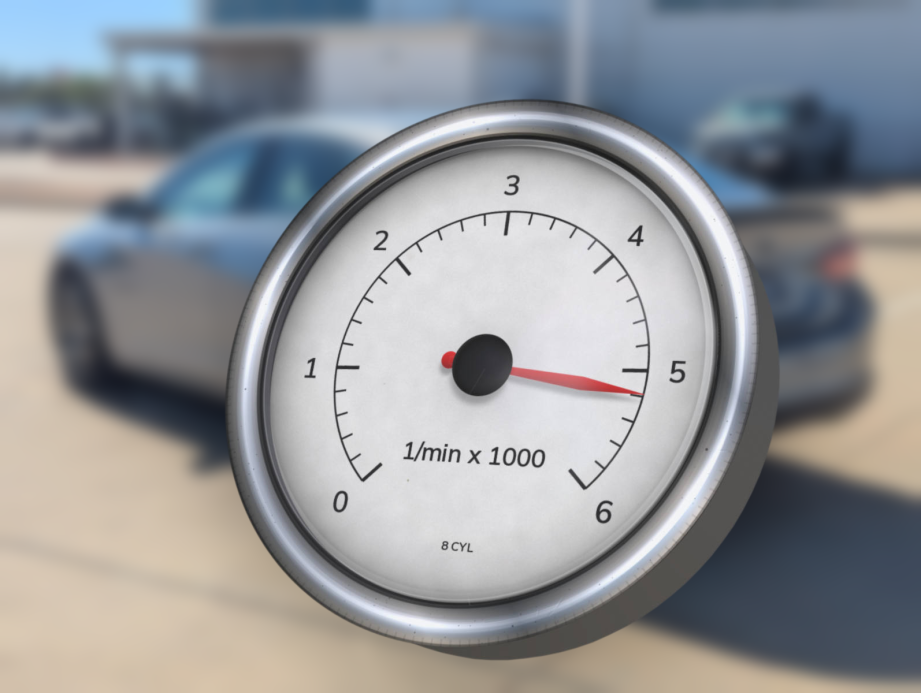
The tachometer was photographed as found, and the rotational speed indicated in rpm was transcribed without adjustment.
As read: 5200 rpm
